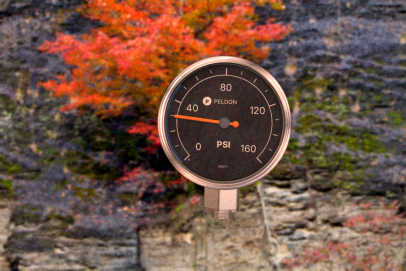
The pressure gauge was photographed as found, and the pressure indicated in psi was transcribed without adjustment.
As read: 30 psi
